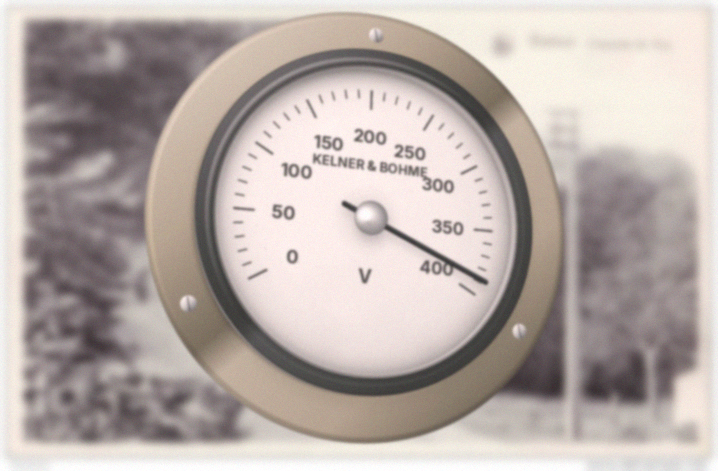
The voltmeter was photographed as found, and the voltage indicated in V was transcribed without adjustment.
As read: 390 V
